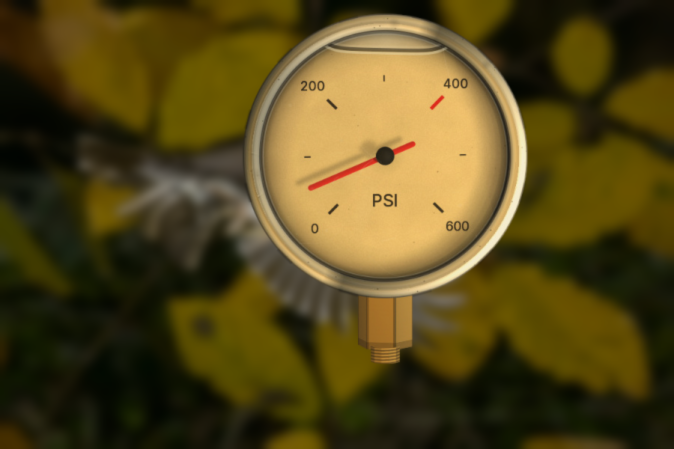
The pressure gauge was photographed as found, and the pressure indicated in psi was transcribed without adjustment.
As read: 50 psi
